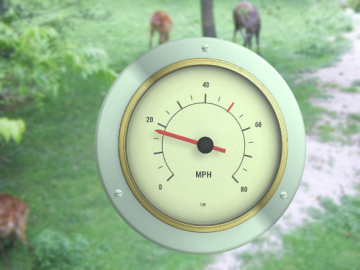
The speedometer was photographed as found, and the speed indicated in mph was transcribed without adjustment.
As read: 17.5 mph
